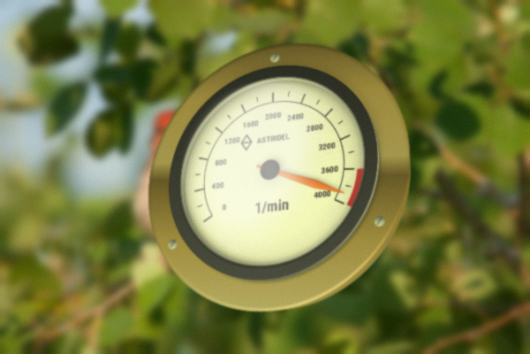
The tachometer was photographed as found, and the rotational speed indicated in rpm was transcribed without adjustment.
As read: 3900 rpm
